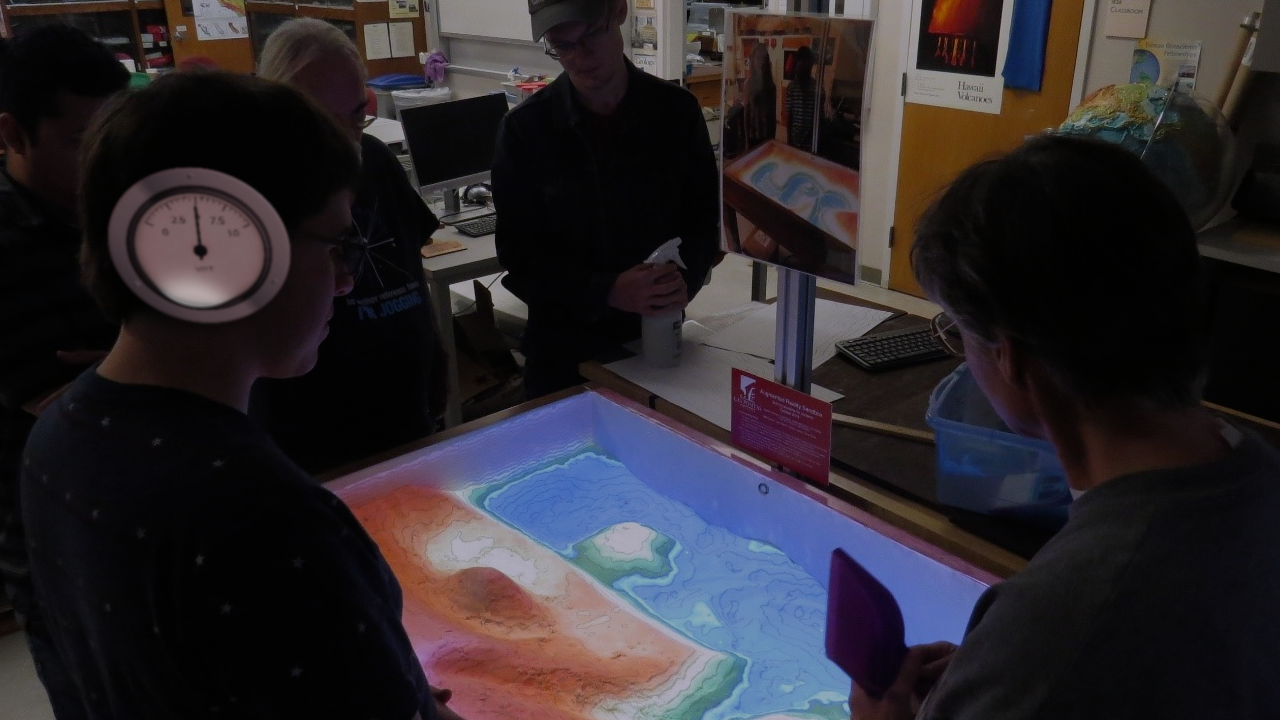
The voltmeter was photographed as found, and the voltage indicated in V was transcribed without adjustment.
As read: 5 V
